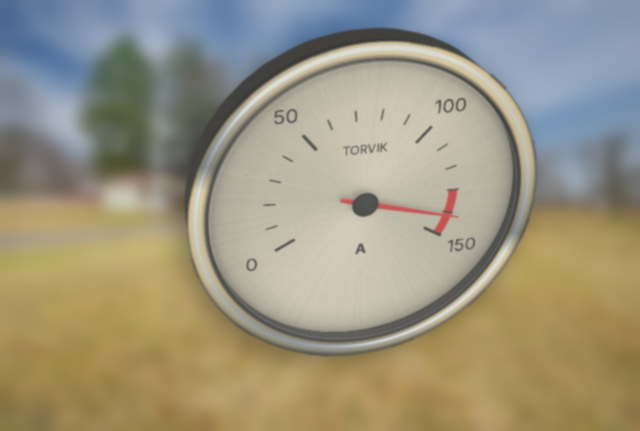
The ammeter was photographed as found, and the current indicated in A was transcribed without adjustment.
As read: 140 A
